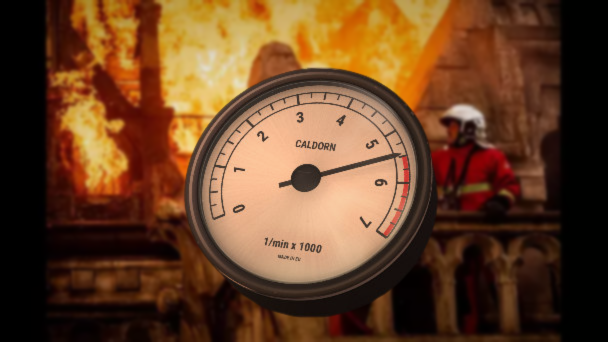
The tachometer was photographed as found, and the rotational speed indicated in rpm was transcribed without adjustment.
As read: 5500 rpm
